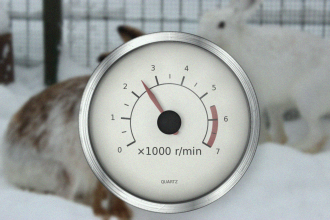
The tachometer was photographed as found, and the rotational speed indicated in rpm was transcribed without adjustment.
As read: 2500 rpm
